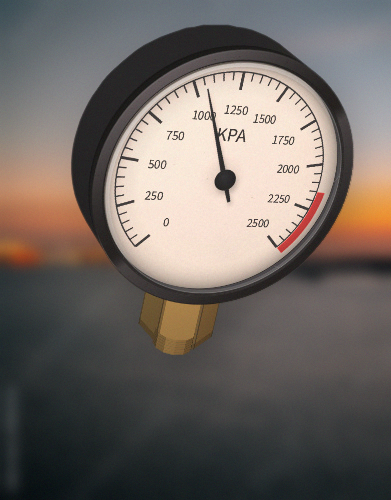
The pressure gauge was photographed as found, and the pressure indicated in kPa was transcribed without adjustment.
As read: 1050 kPa
